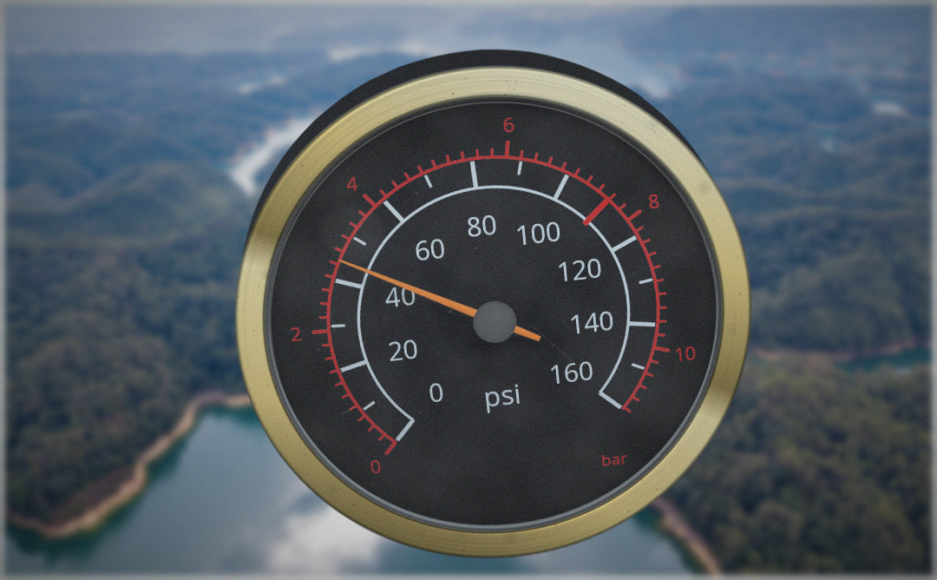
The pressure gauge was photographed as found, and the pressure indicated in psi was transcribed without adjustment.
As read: 45 psi
